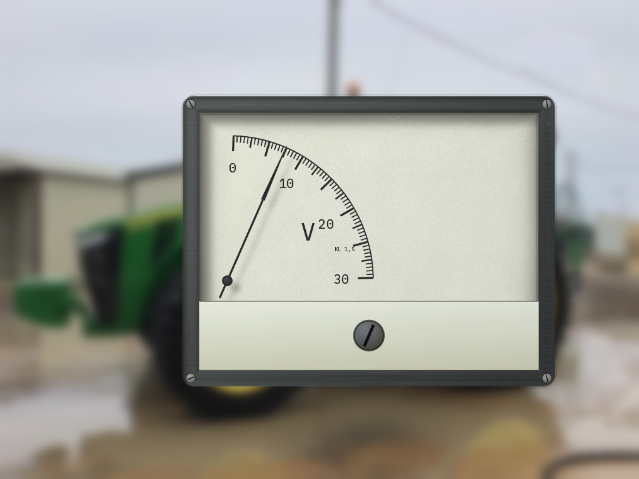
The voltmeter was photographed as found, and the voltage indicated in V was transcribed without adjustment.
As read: 7.5 V
